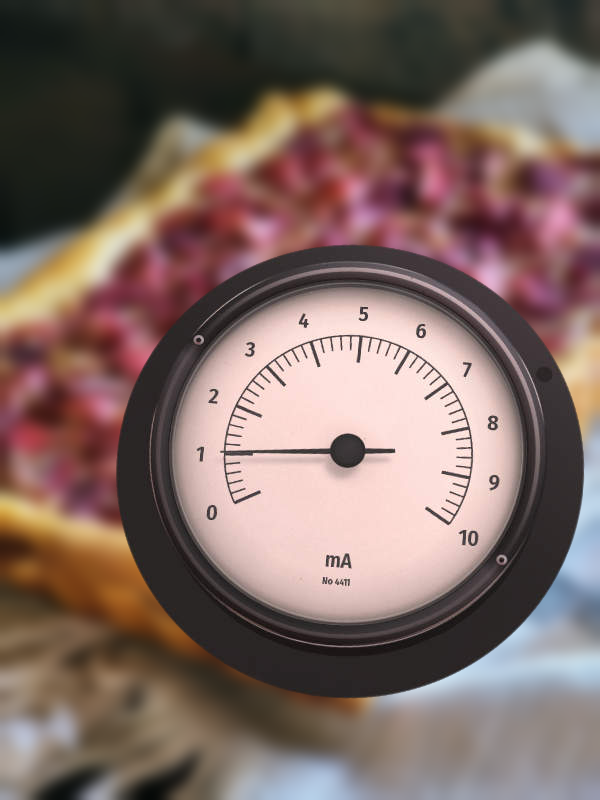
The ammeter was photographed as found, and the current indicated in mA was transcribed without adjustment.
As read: 1 mA
